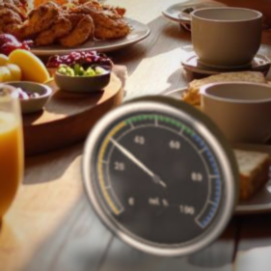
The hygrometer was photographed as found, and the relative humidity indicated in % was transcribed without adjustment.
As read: 30 %
